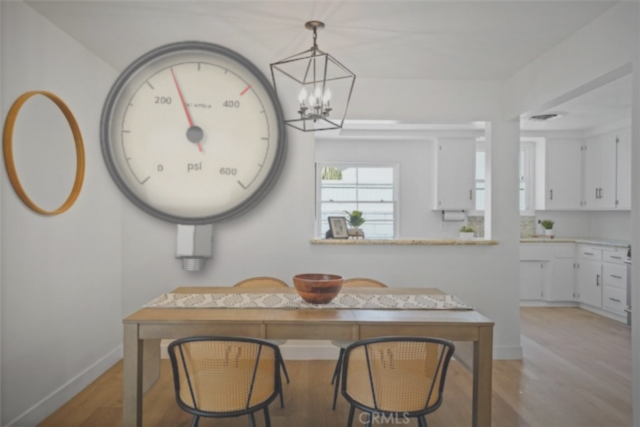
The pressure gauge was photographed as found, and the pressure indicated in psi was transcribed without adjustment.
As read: 250 psi
